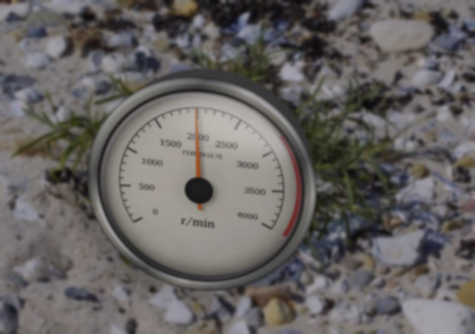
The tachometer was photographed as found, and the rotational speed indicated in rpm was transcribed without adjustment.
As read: 2000 rpm
